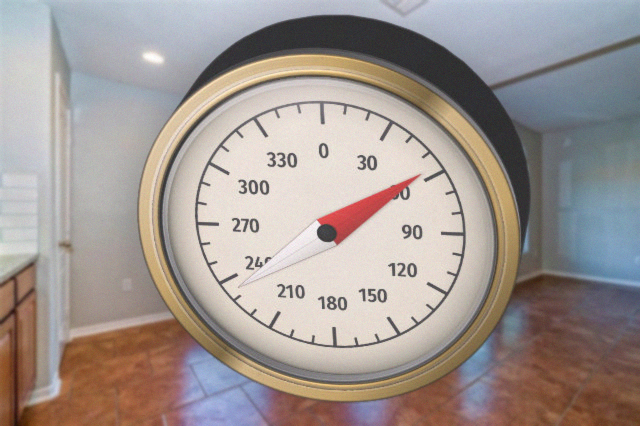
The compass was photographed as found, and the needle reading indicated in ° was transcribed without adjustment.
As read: 55 °
